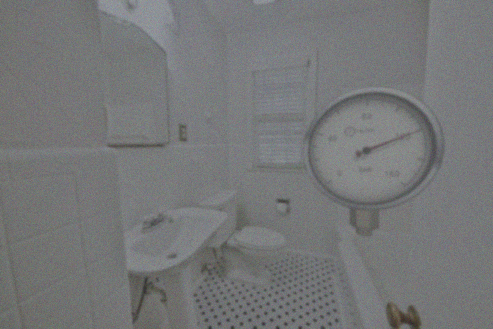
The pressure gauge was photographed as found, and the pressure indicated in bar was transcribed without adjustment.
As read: 120 bar
